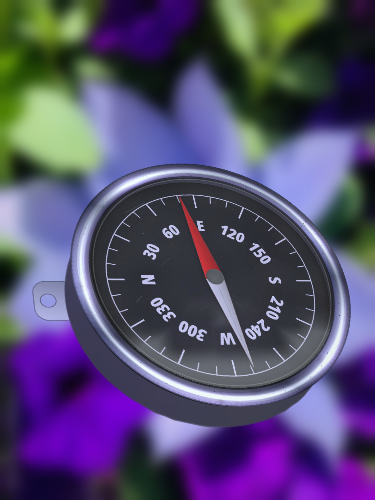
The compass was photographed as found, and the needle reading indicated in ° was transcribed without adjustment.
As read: 80 °
